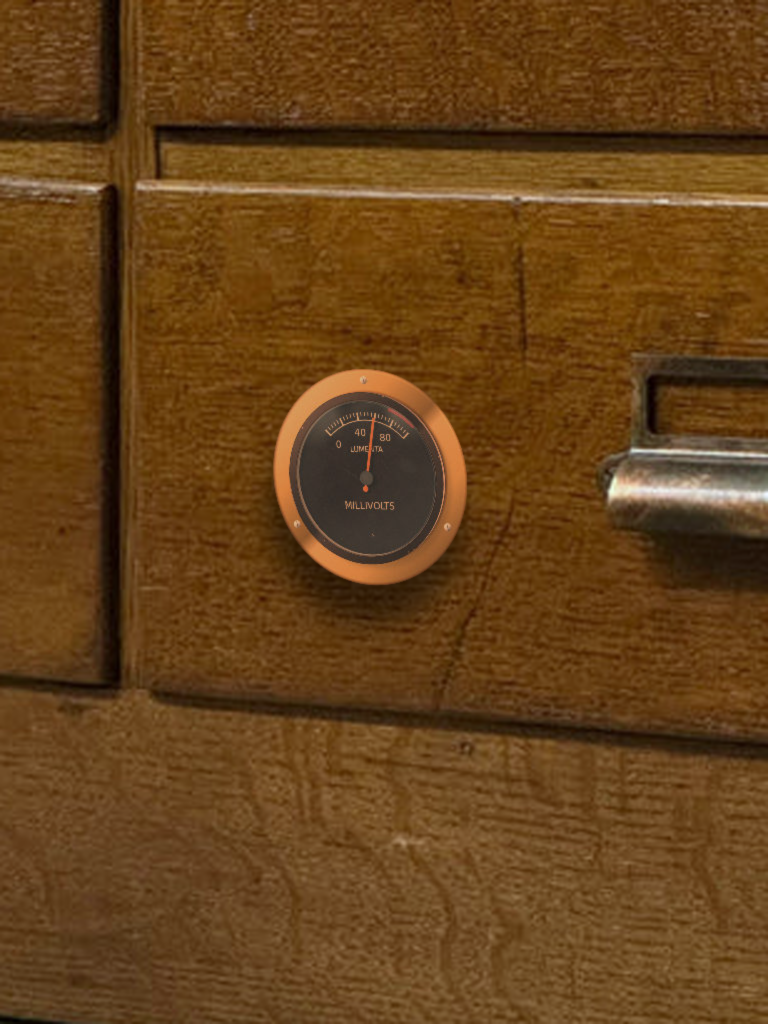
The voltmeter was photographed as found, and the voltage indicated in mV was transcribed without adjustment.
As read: 60 mV
